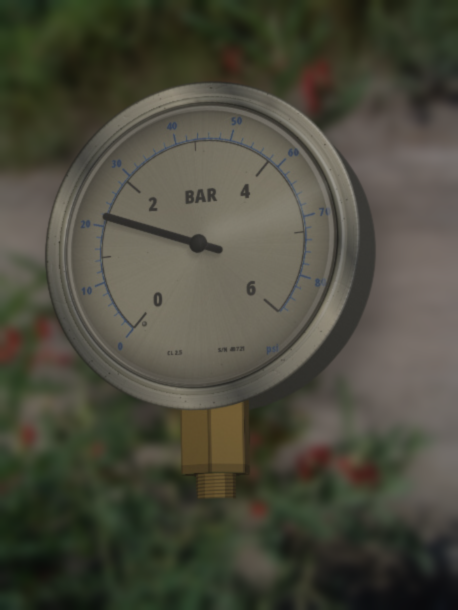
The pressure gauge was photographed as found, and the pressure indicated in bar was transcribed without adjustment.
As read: 1.5 bar
